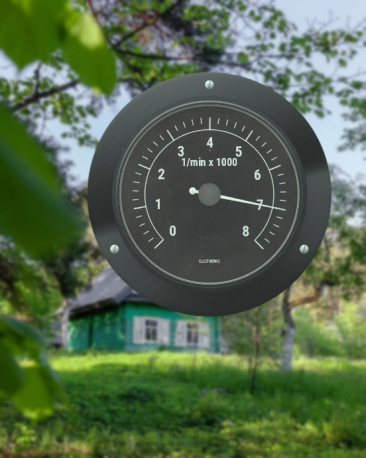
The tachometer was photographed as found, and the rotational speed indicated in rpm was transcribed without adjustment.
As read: 7000 rpm
